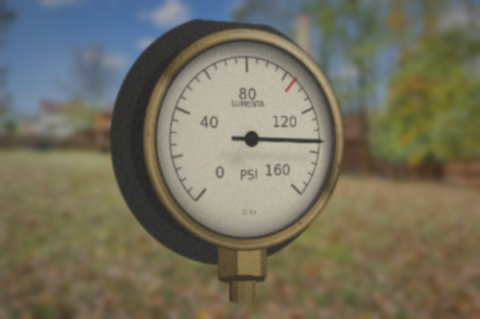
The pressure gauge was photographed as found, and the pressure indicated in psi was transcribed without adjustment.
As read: 135 psi
